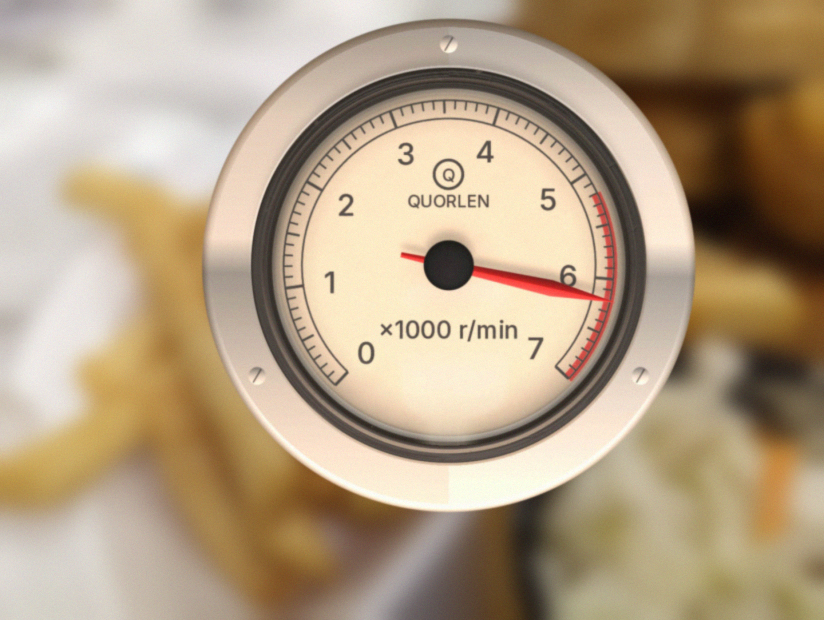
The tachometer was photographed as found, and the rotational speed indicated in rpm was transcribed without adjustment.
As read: 6200 rpm
